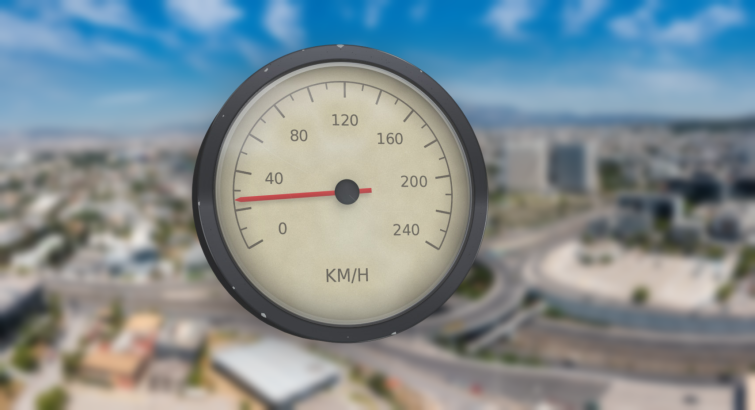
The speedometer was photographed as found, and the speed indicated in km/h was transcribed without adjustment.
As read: 25 km/h
